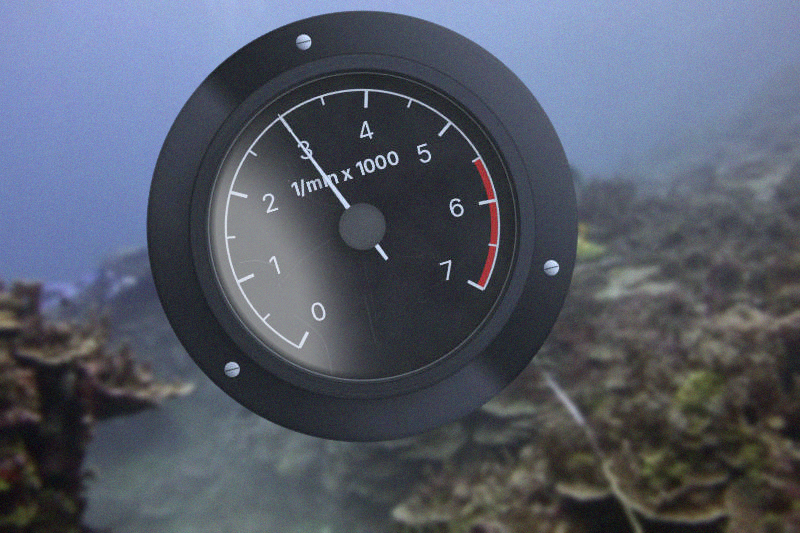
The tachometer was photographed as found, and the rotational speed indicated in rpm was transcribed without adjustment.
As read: 3000 rpm
